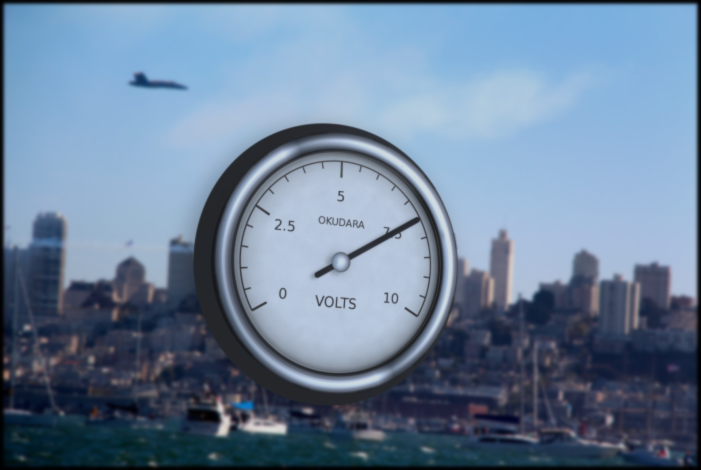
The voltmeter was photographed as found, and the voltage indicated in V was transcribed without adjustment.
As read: 7.5 V
